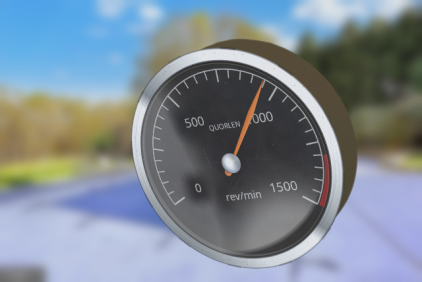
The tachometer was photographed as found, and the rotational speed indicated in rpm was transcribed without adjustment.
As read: 950 rpm
